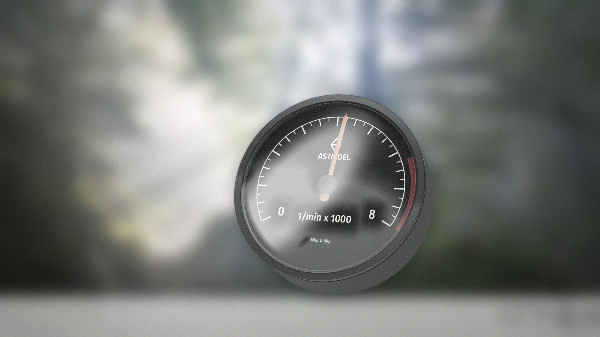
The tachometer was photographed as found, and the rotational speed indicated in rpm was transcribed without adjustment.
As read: 4250 rpm
